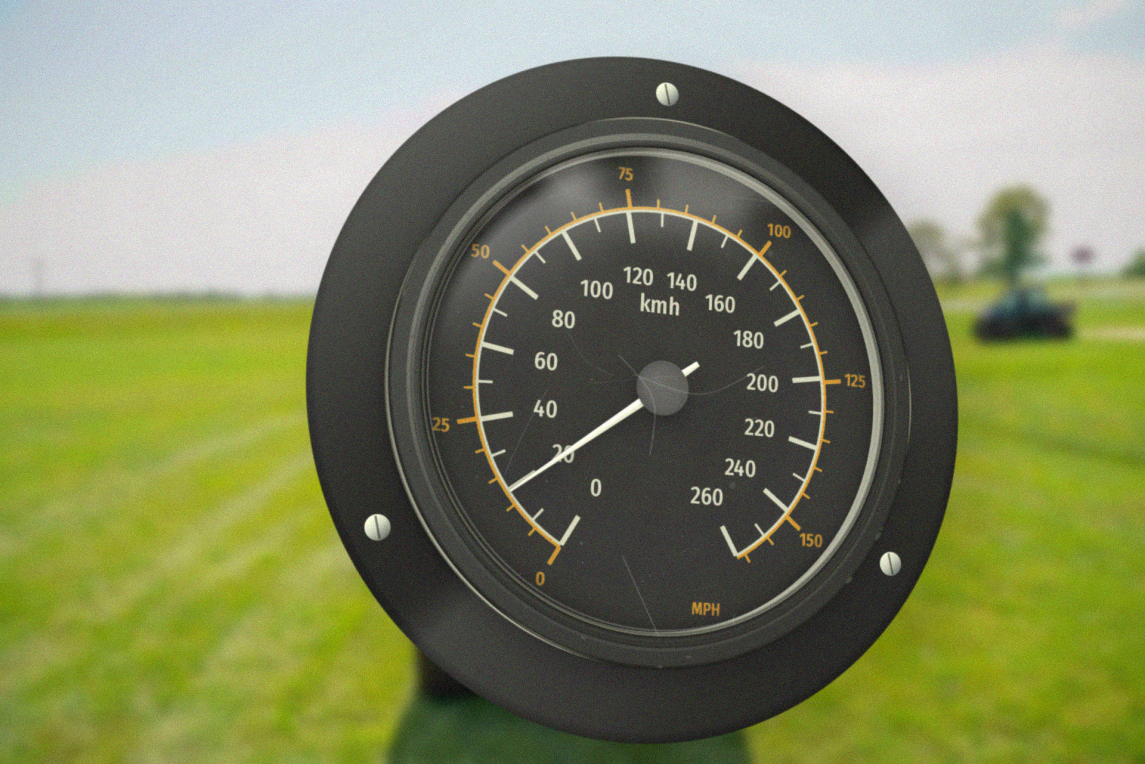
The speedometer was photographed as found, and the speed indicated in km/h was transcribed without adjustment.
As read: 20 km/h
